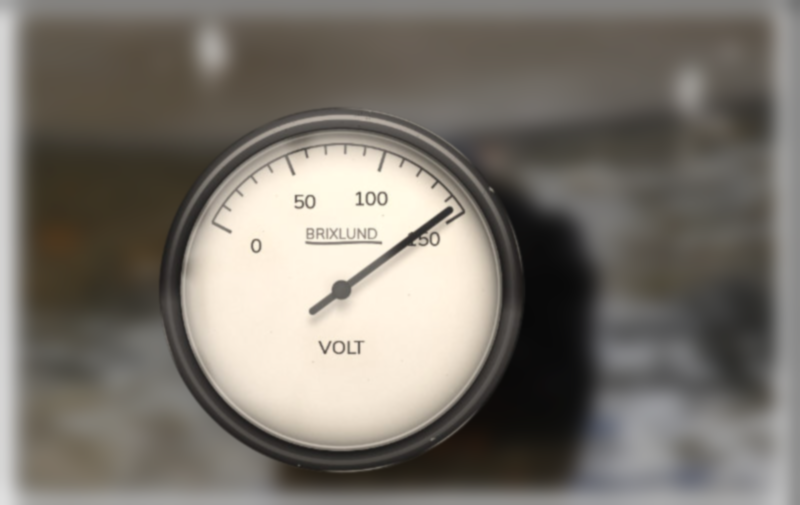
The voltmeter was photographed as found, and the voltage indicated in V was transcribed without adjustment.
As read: 145 V
